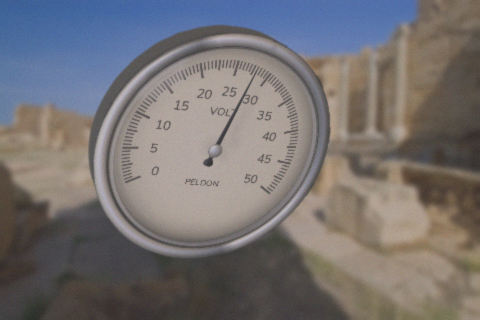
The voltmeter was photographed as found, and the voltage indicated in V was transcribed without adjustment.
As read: 27.5 V
